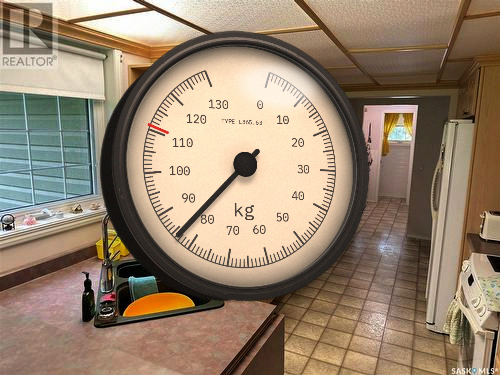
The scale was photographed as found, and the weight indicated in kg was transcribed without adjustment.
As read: 84 kg
